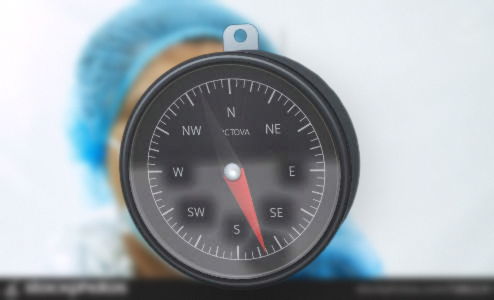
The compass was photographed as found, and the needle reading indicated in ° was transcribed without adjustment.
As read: 160 °
